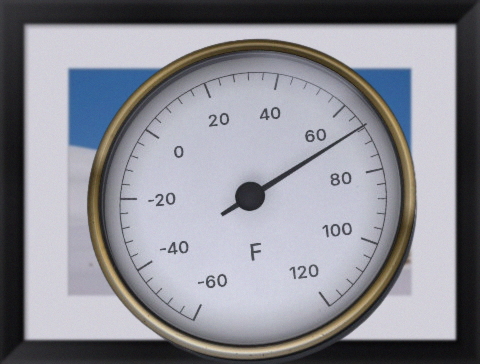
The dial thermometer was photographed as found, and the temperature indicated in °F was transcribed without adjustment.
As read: 68 °F
